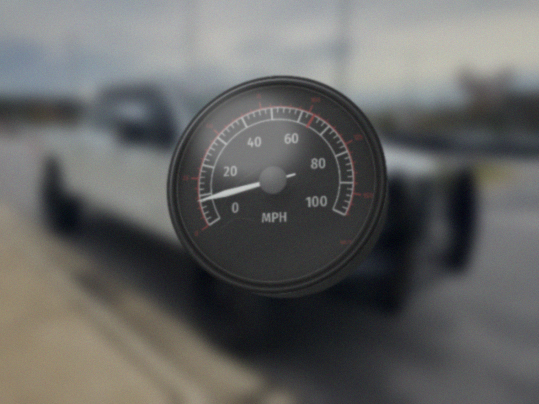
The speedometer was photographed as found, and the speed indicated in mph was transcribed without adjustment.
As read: 8 mph
